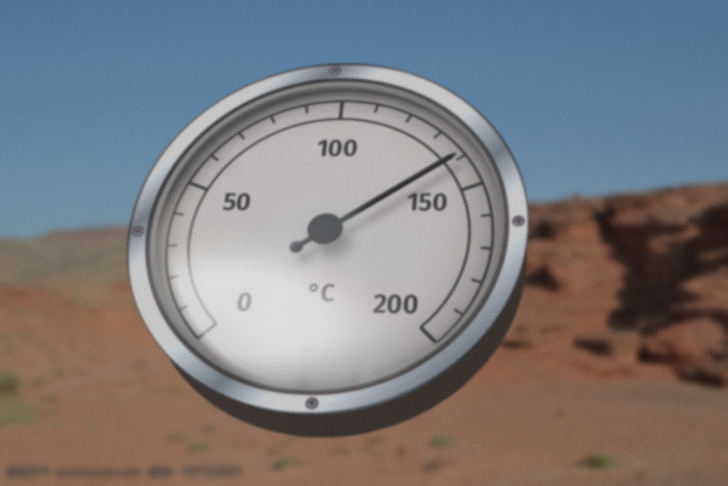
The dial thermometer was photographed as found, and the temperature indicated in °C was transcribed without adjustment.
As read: 140 °C
